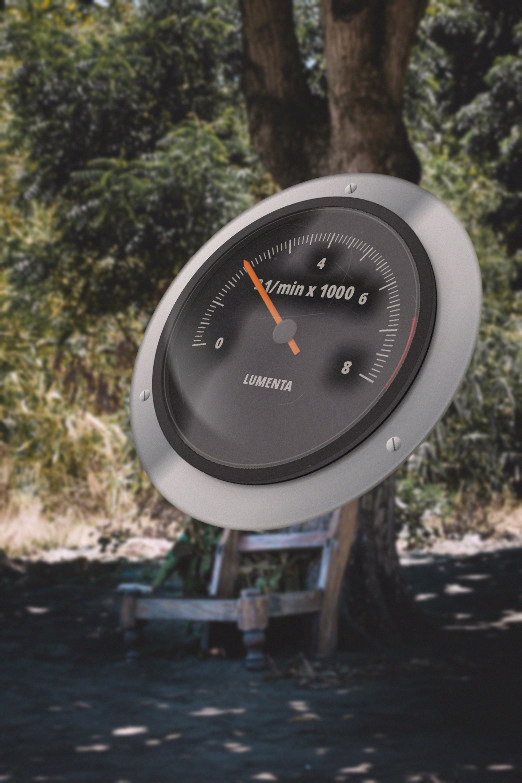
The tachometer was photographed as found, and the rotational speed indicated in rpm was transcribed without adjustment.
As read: 2000 rpm
